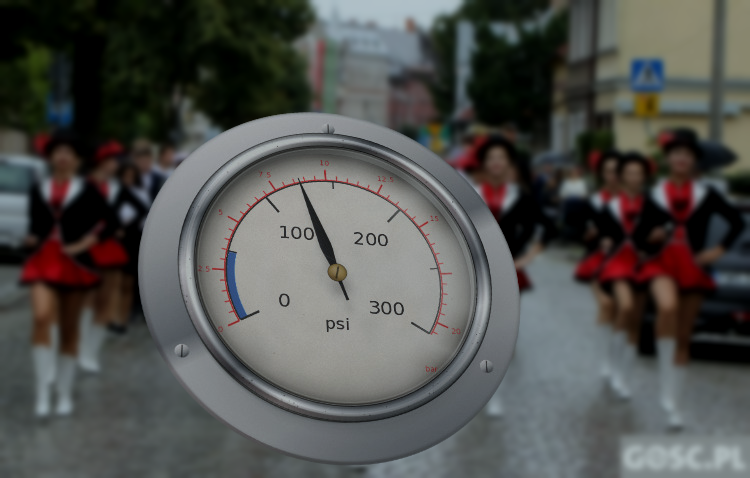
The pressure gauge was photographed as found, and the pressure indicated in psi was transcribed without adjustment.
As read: 125 psi
